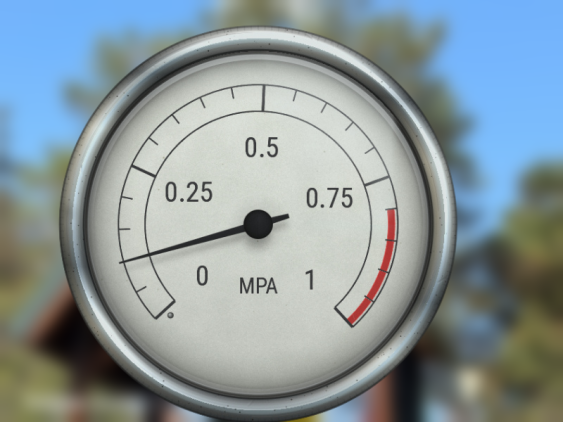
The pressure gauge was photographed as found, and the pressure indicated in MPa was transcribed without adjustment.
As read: 0.1 MPa
